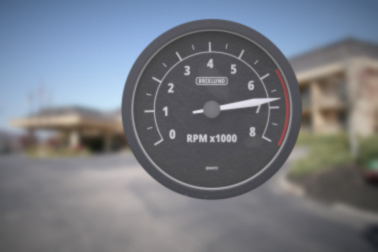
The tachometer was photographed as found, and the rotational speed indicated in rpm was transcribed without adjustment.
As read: 6750 rpm
